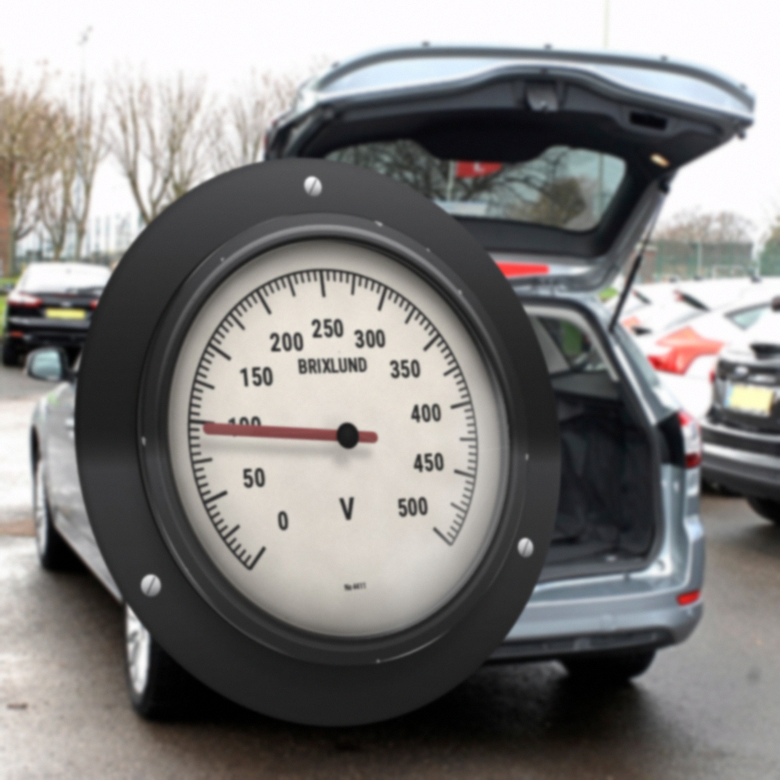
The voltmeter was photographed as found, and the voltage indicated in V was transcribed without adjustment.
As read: 95 V
